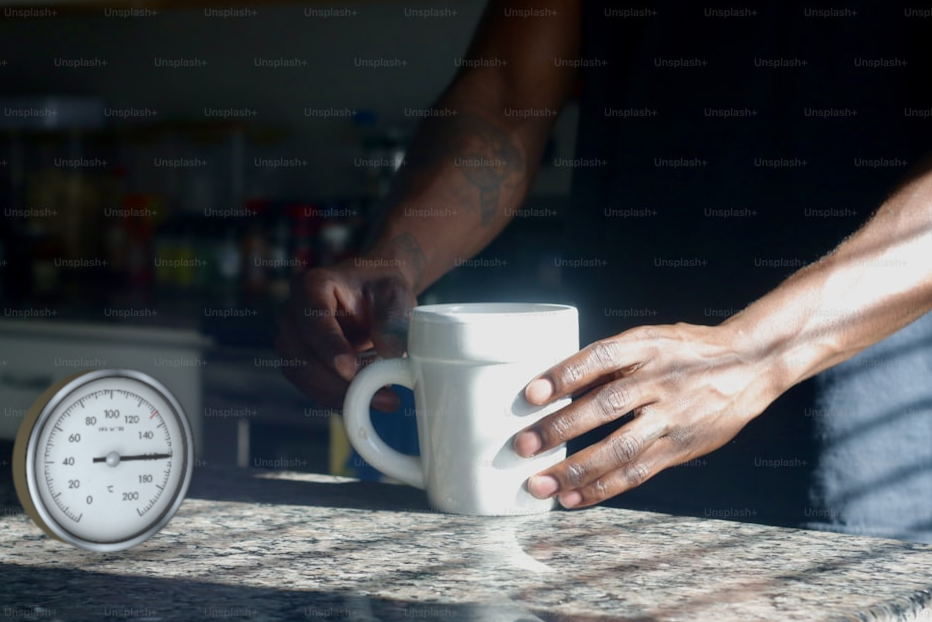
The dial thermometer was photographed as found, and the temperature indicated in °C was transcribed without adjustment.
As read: 160 °C
